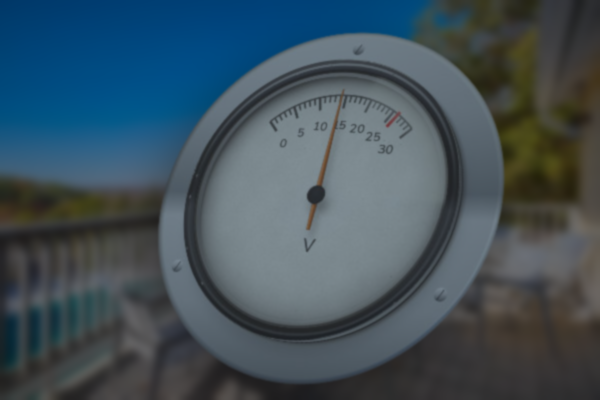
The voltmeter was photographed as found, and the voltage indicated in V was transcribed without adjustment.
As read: 15 V
